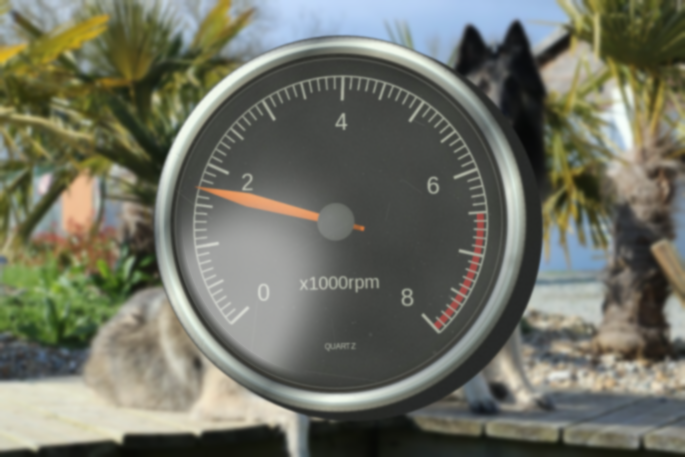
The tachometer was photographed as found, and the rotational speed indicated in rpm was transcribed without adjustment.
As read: 1700 rpm
